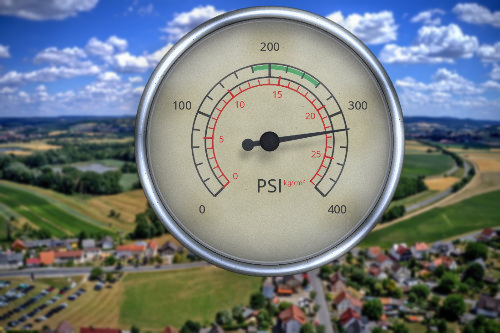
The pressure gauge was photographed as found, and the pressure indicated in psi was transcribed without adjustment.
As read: 320 psi
